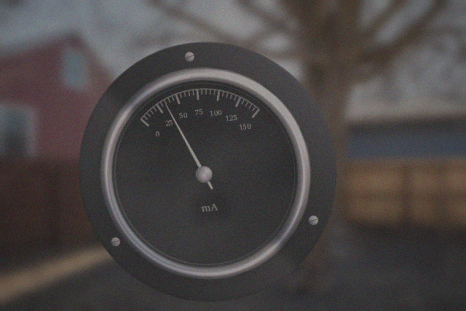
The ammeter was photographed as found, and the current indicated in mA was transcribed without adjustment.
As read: 35 mA
